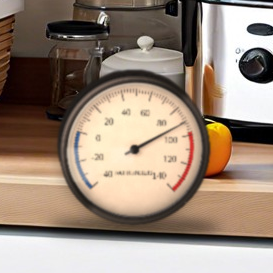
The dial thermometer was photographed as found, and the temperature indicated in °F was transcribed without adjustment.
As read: 90 °F
